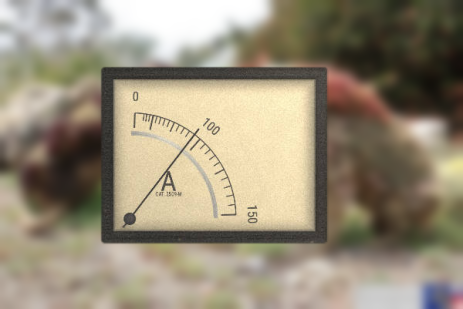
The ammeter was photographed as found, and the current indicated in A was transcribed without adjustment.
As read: 95 A
